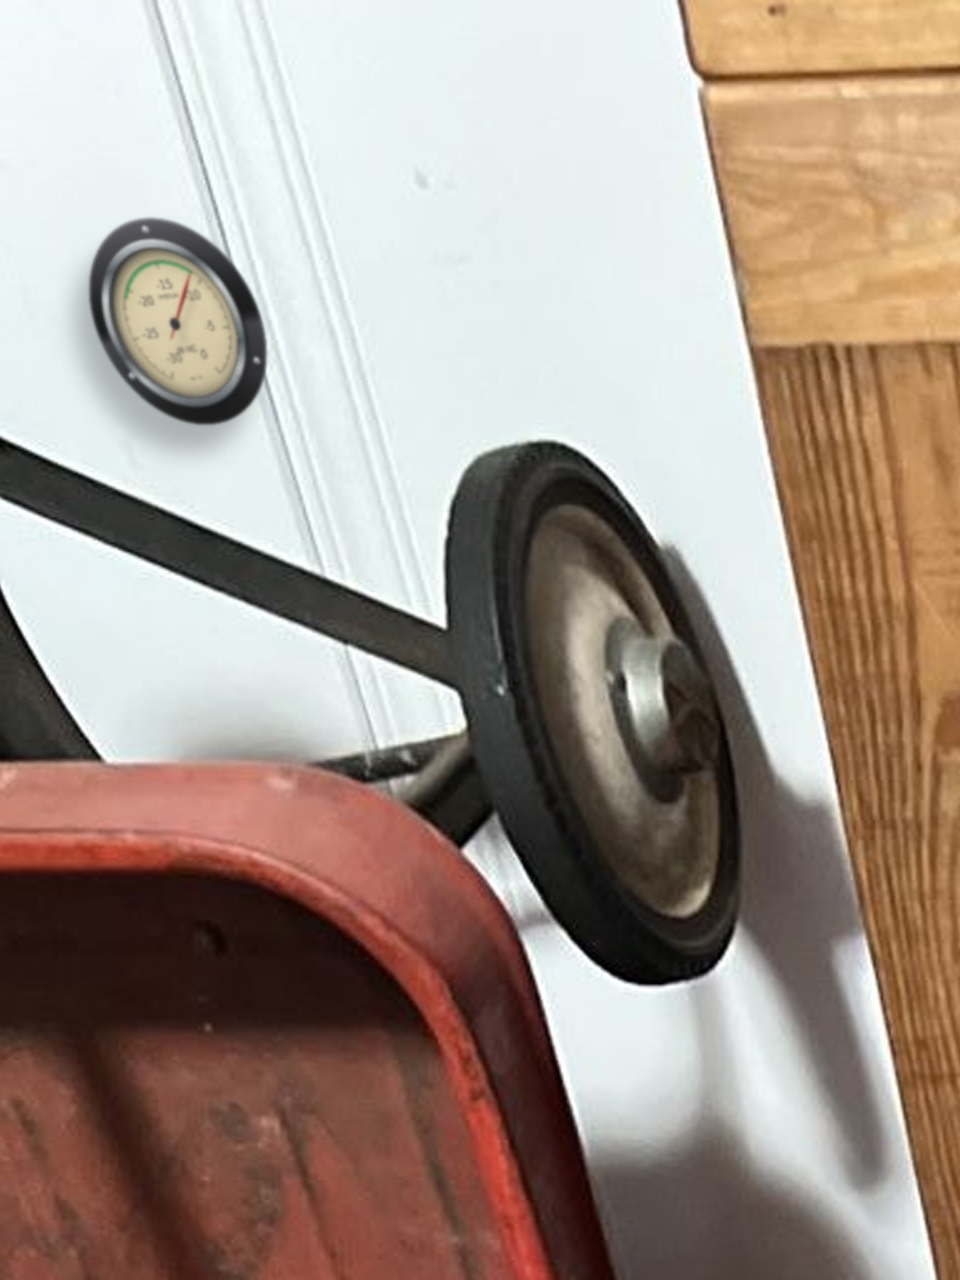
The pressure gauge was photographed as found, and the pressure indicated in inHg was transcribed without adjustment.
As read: -11 inHg
